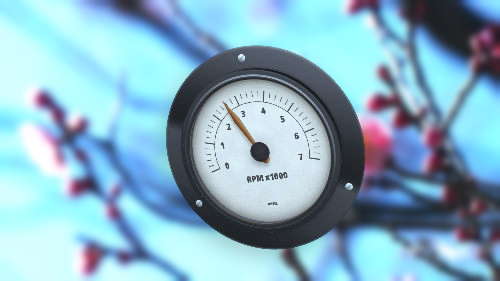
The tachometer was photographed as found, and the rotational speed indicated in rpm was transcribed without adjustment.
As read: 2600 rpm
